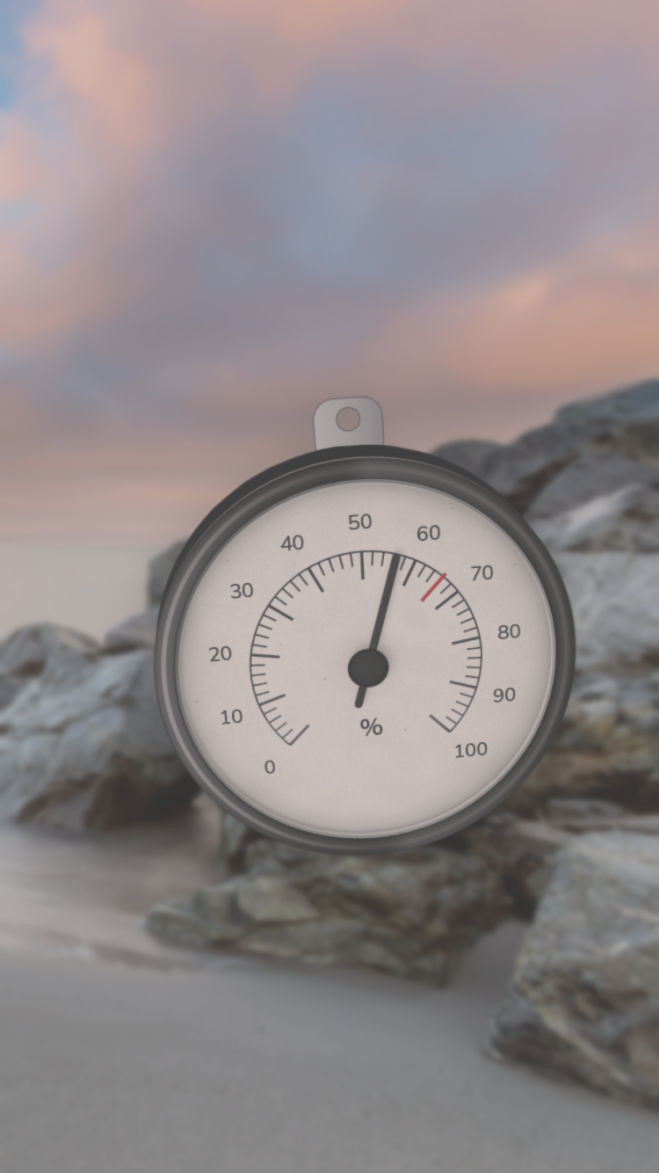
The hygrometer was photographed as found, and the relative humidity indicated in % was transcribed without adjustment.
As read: 56 %
